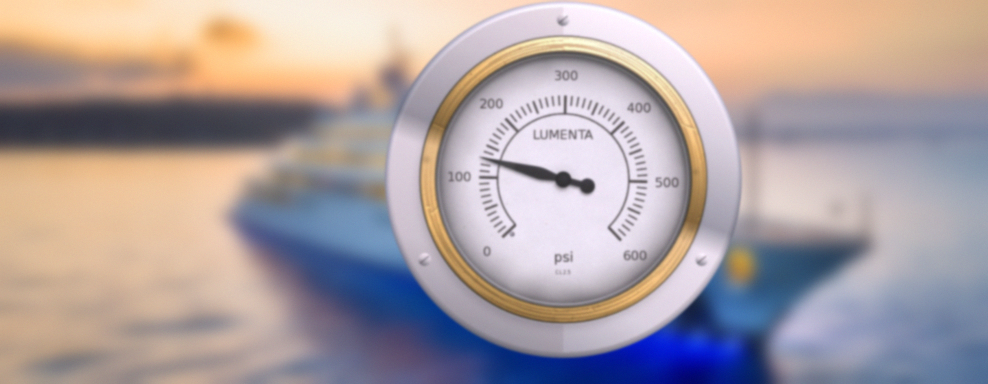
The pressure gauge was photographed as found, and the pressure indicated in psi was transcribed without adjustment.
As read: 130 psi
